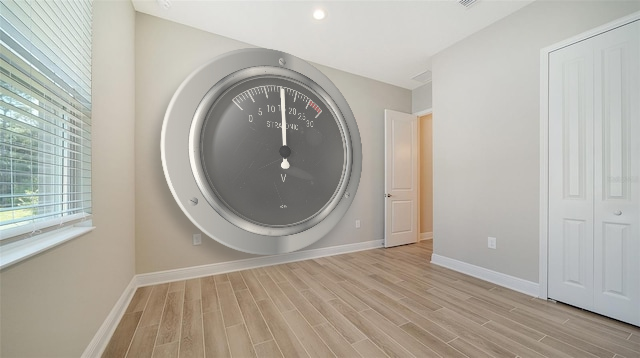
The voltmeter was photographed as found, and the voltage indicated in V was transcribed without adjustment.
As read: 15 V
